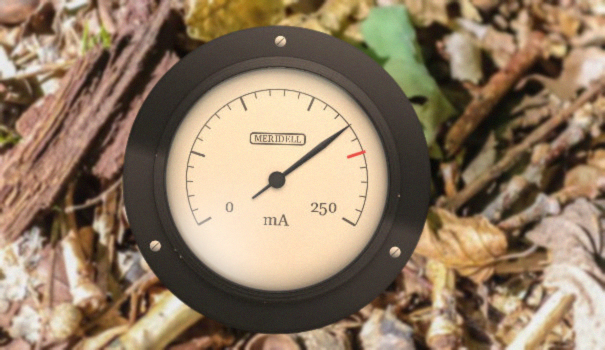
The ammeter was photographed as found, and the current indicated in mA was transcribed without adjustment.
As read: 180 mA
